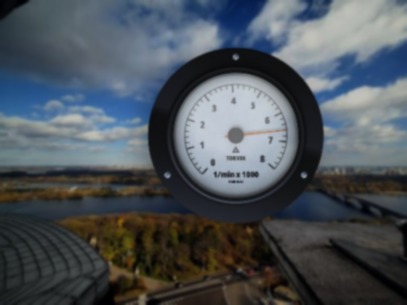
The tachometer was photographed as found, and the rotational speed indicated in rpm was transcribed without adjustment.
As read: 6600 rpm
